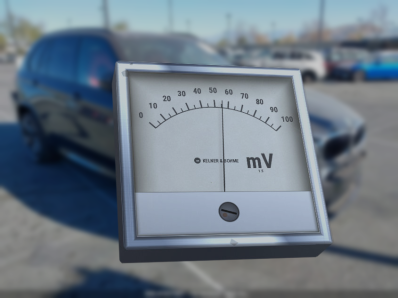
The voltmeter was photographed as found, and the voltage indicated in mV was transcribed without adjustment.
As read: 55 mV
